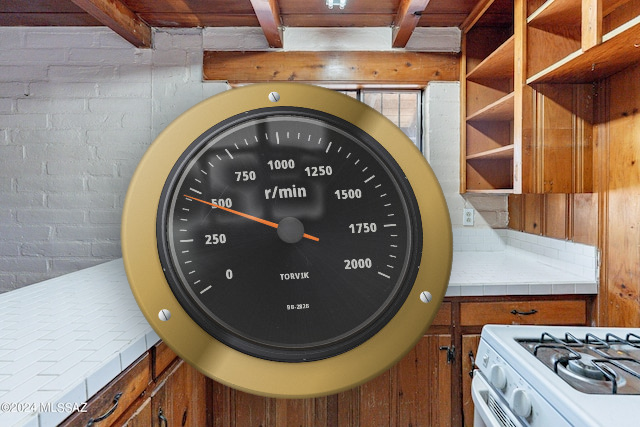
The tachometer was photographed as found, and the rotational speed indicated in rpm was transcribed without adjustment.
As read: 450 rpm
